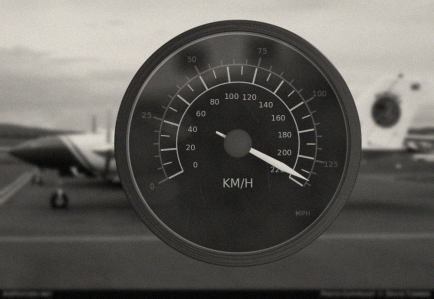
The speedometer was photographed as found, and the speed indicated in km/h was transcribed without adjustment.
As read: 215 km/h
